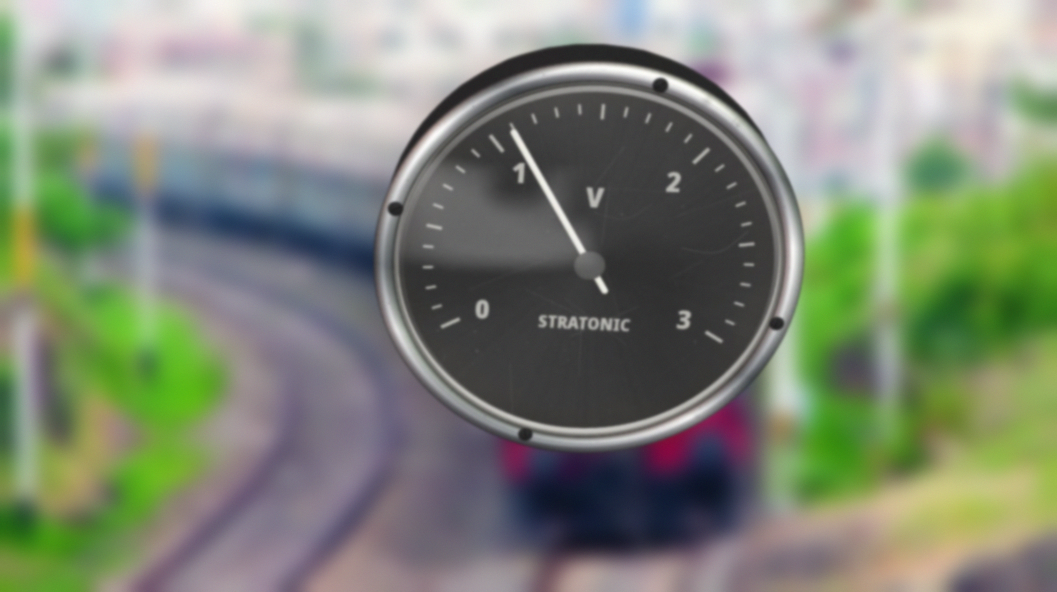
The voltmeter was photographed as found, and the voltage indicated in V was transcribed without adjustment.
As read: 1.1 V
